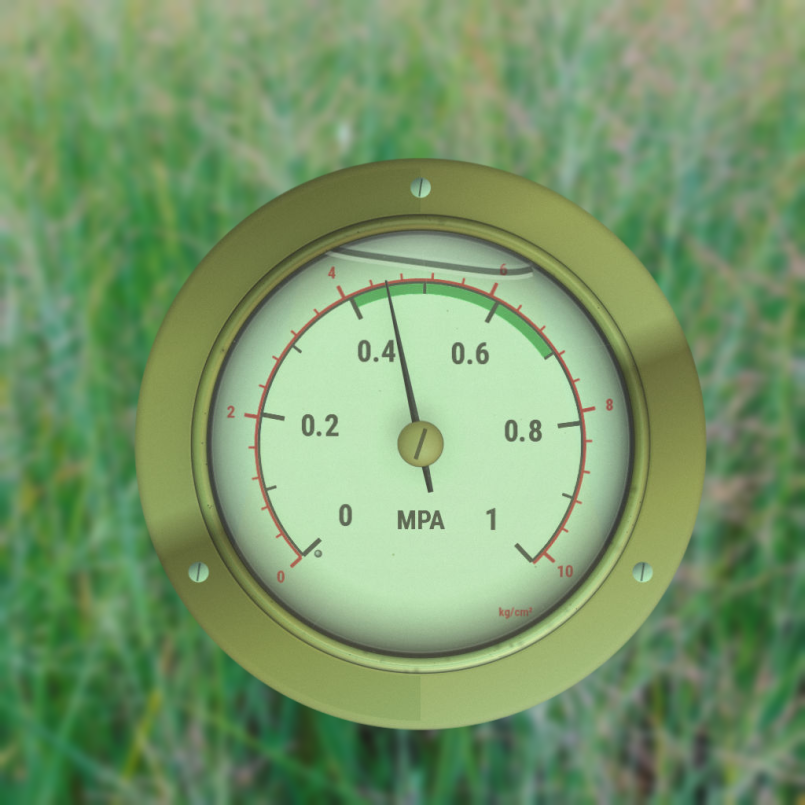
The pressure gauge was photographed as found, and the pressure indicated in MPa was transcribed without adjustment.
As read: 0.45 MPa
